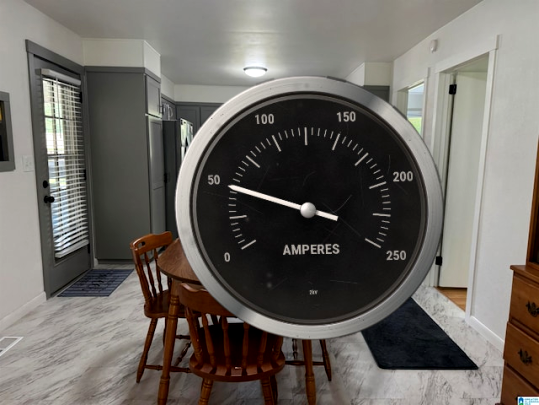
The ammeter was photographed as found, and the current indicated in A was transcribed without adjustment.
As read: 50 A
